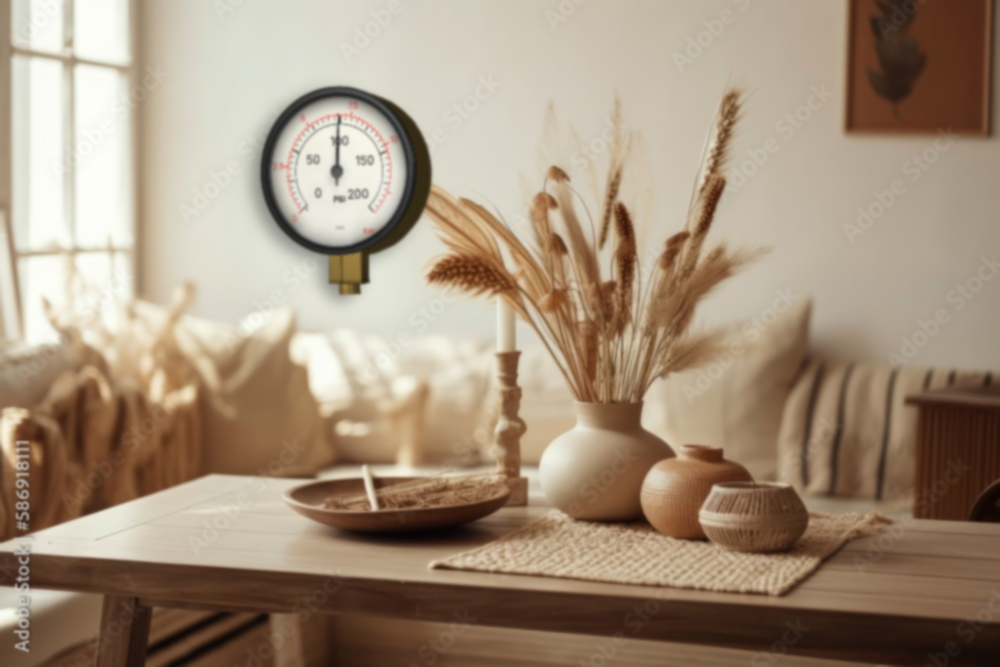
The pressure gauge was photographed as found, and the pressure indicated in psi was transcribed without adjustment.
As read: 100 psi
